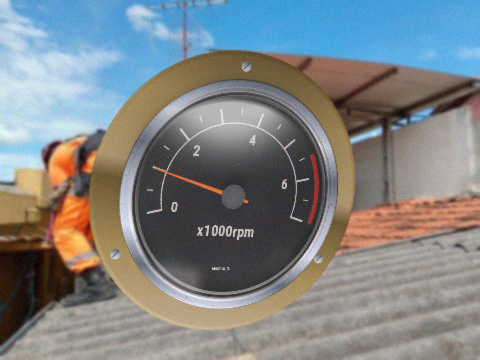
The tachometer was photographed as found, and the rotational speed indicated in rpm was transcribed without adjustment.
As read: 1000 rpm
